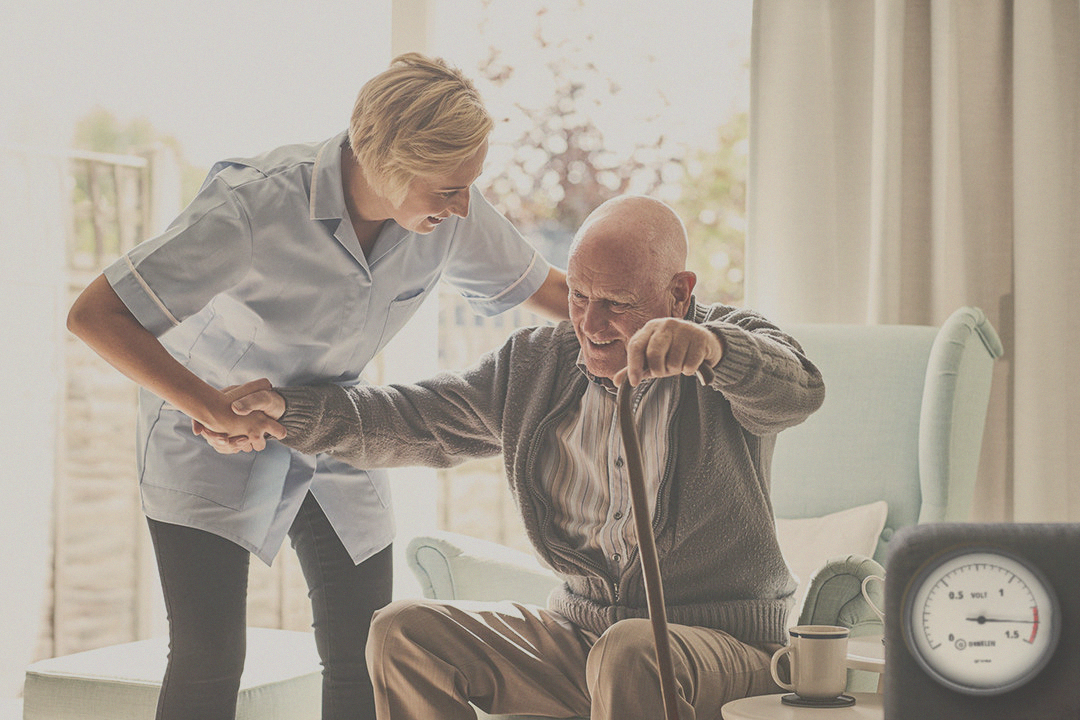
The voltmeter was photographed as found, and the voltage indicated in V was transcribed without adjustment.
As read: 1.35 V
